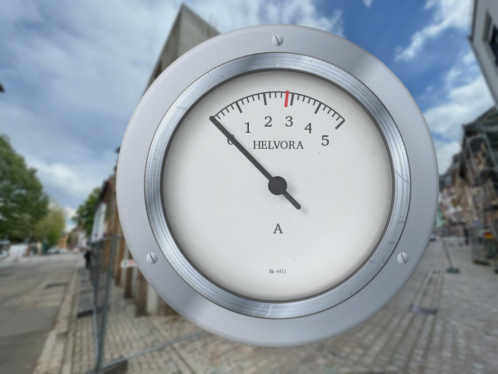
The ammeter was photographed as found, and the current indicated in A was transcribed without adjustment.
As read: 0 A
